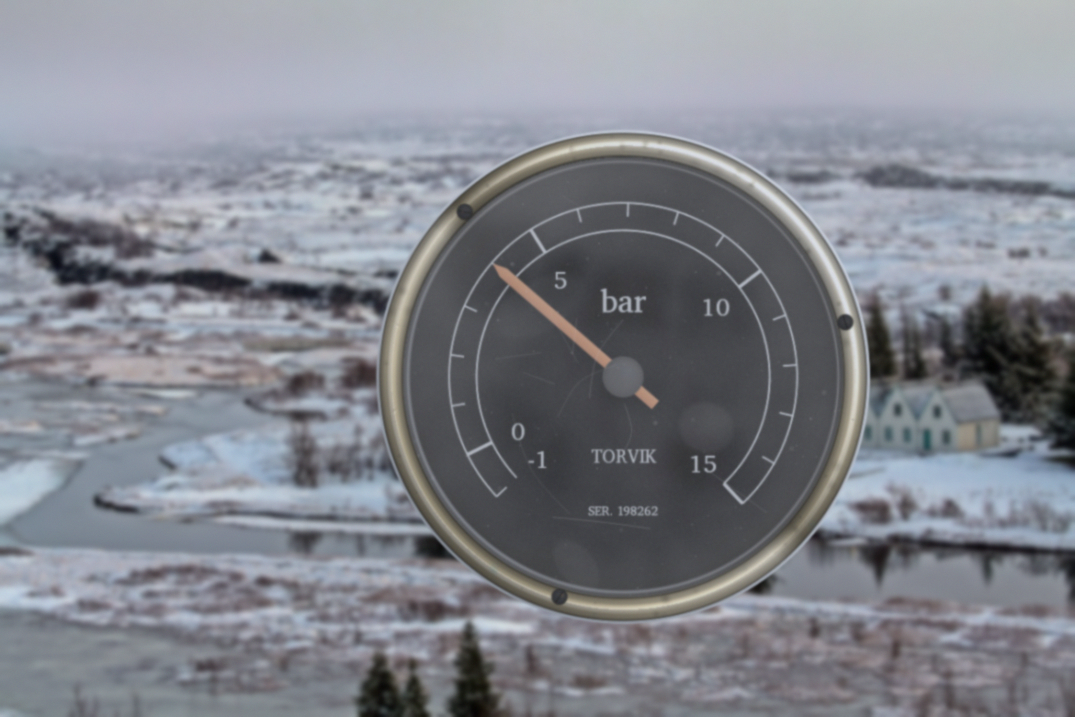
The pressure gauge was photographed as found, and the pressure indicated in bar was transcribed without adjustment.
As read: 4 bar
